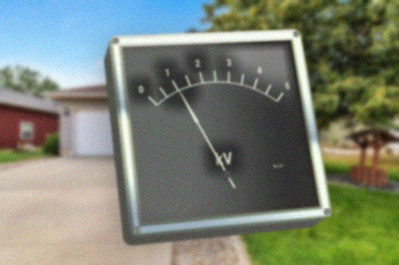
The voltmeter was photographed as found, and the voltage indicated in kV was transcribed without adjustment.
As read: 1 kV
